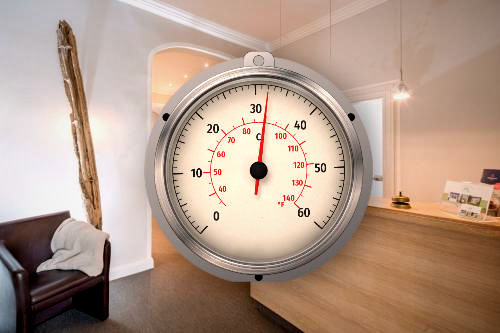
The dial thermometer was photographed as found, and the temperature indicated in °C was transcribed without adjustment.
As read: 32 °C
